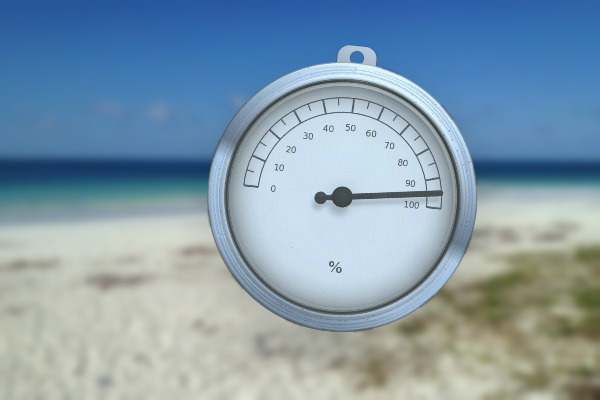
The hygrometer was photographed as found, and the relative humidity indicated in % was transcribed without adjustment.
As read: 95 %
